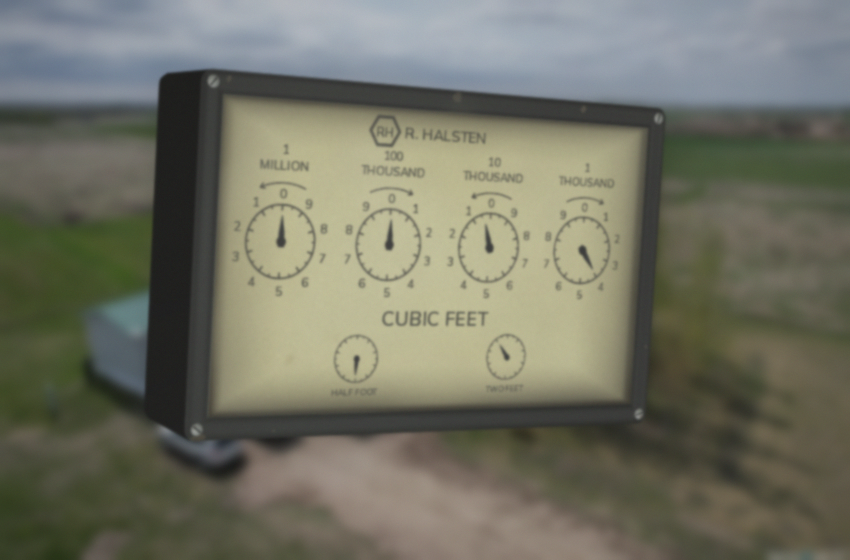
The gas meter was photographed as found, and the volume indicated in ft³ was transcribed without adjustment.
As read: 400 ft³
